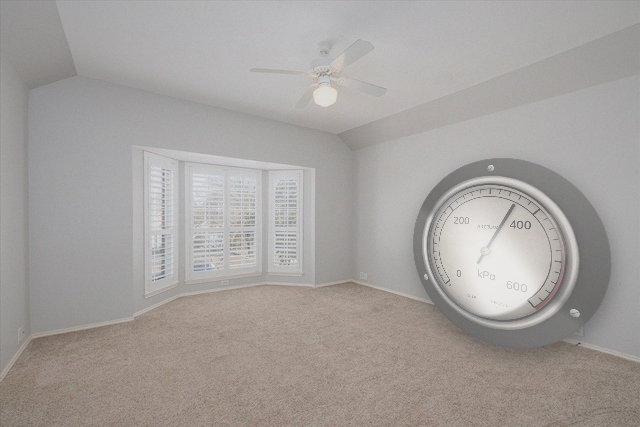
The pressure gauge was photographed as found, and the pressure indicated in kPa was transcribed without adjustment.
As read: 360 kPa
